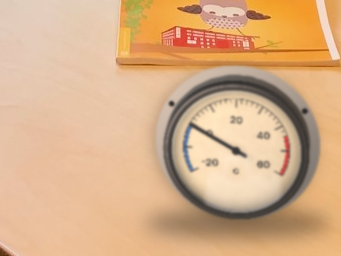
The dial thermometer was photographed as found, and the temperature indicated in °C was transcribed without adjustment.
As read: 0 °C
